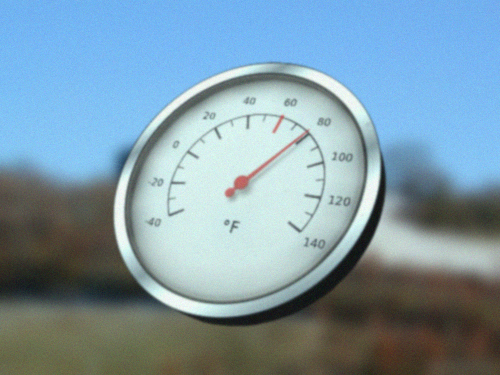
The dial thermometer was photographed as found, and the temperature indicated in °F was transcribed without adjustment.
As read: 80 °F
